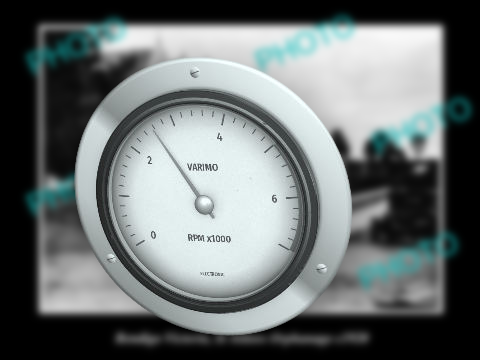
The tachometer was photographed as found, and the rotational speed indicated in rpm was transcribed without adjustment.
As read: 2600 rpm
